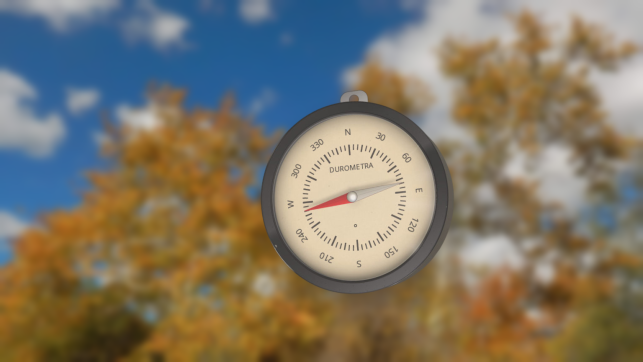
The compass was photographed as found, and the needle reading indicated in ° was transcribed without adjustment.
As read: 260 °
